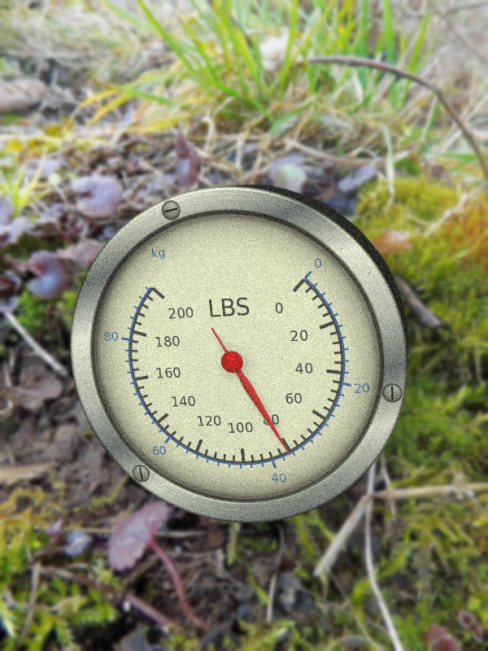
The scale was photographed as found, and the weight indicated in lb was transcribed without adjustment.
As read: 80 lb
